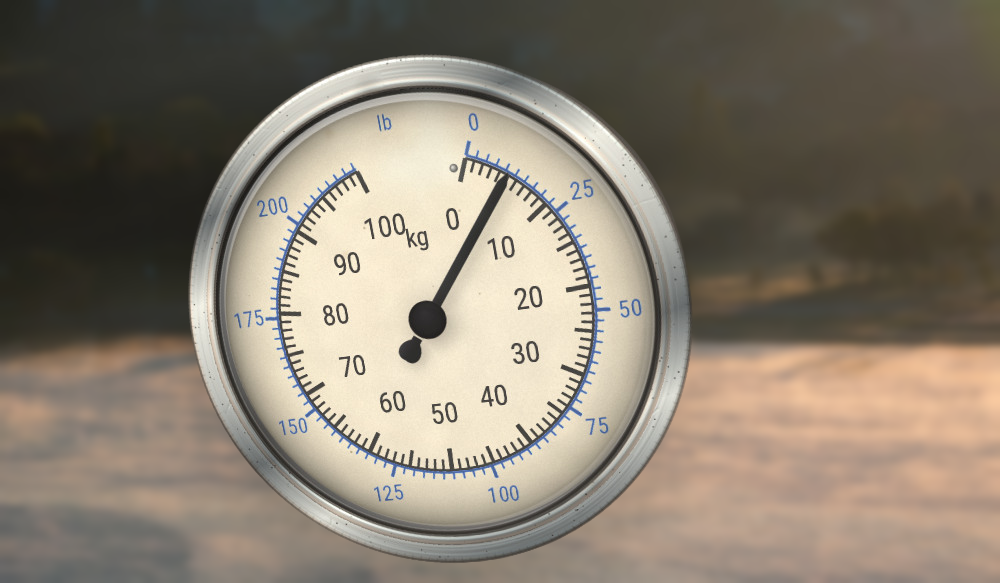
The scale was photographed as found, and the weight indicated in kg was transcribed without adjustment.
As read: 5 kg
